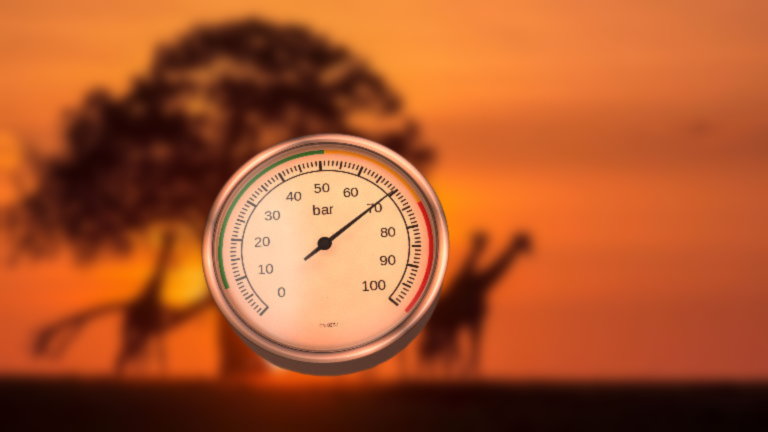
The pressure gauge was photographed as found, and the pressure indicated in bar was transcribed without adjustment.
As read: 70 bar
